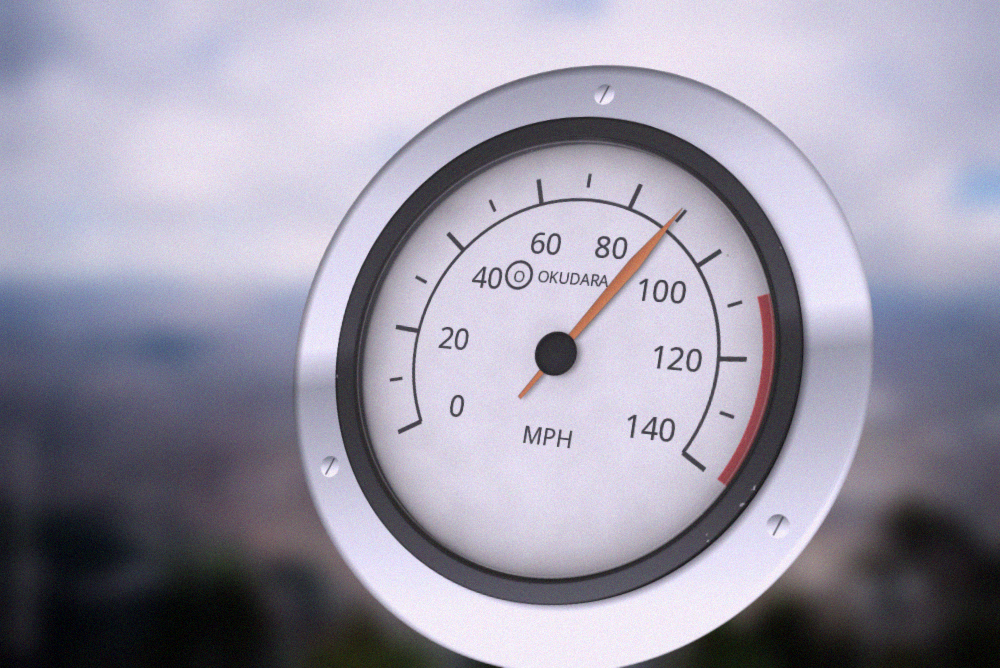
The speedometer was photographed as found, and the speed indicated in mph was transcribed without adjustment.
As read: 90 mph
